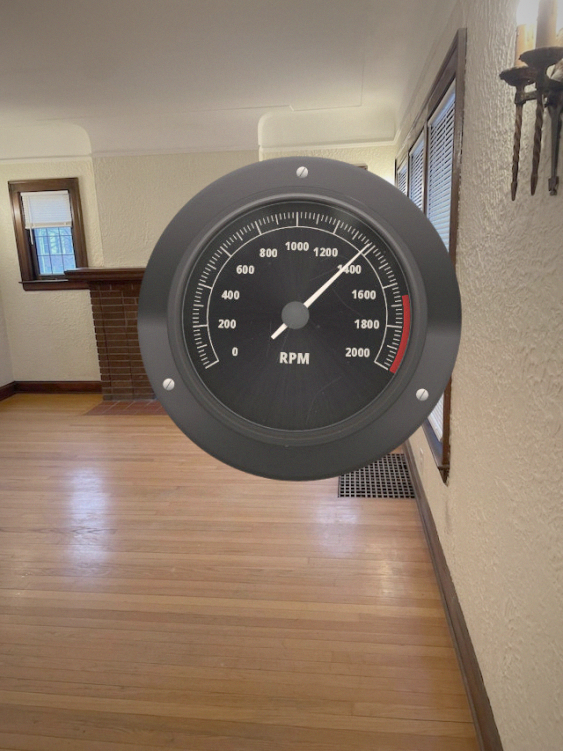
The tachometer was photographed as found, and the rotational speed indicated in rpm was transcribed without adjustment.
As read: 1380 rpm
